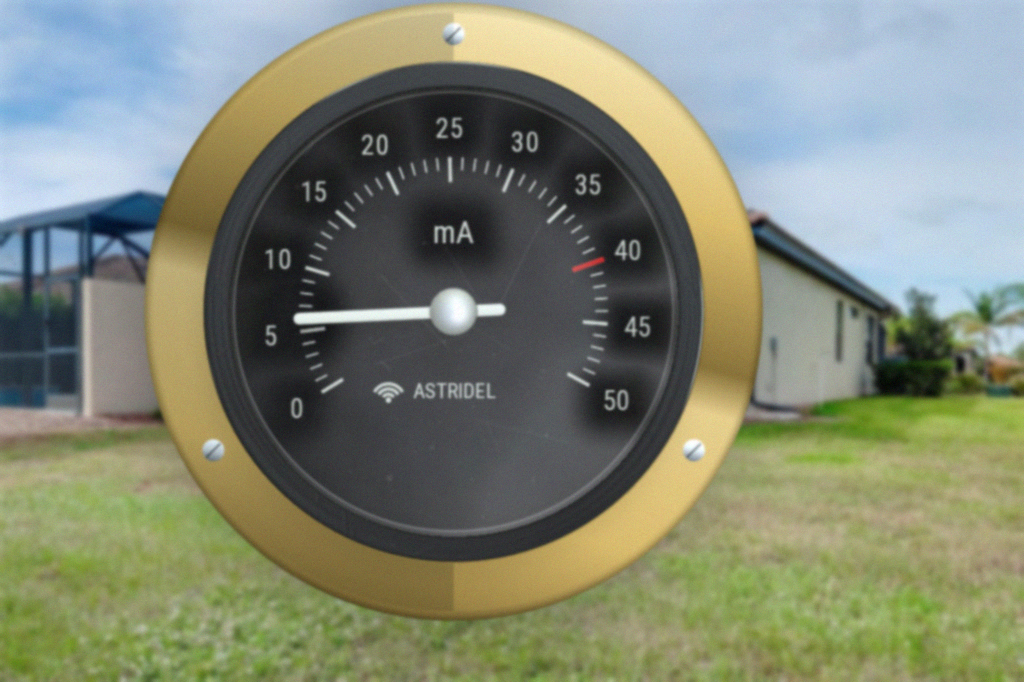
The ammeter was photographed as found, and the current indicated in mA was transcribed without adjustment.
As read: 6 mA
